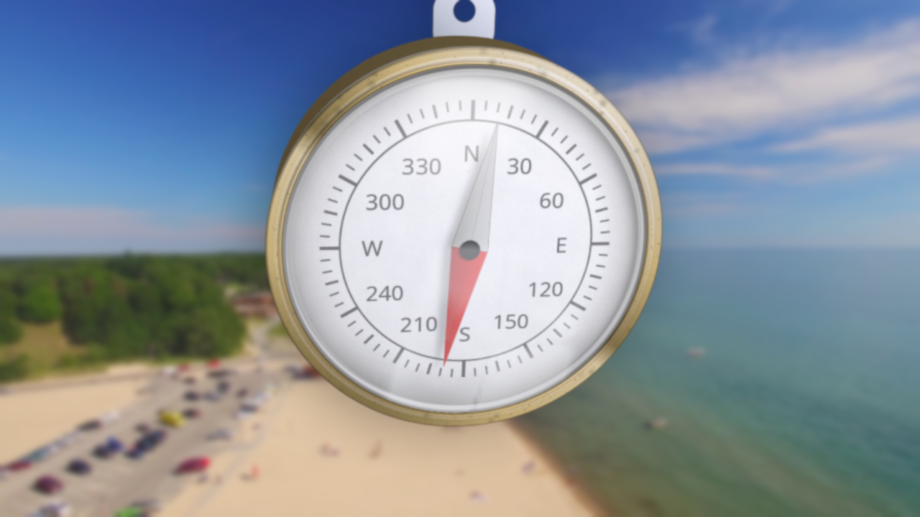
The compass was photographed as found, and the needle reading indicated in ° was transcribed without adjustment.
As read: 190 °
